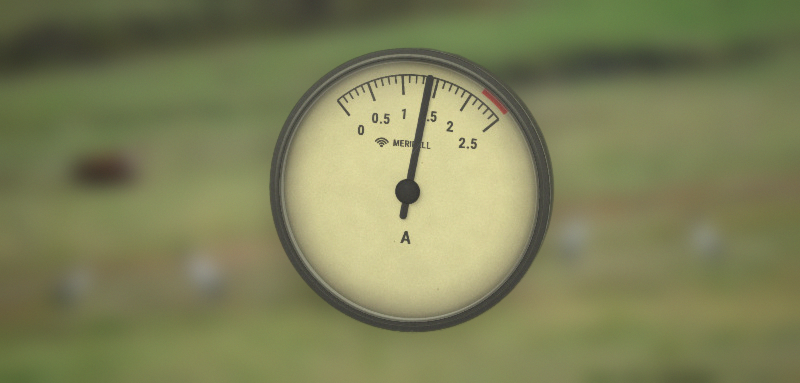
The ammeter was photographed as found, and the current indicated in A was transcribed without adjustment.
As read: 1.4 A
